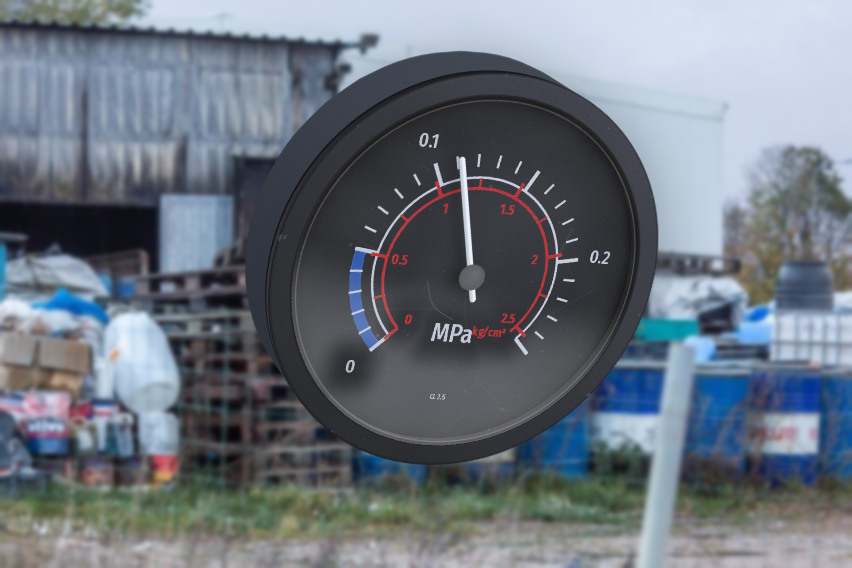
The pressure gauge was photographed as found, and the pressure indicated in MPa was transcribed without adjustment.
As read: 0.11 MPa
